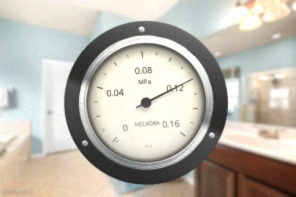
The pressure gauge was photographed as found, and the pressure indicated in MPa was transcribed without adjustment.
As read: 0.12 MPa
